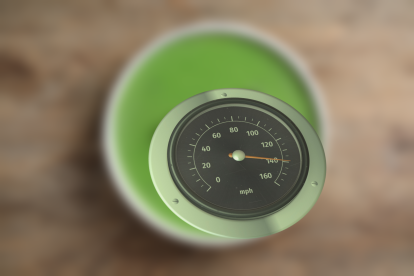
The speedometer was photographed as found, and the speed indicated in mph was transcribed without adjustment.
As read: 140 mph
